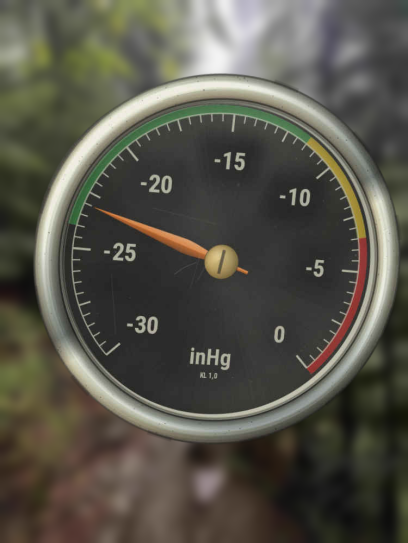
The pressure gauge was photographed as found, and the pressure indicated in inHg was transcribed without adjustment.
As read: -23 inHg
